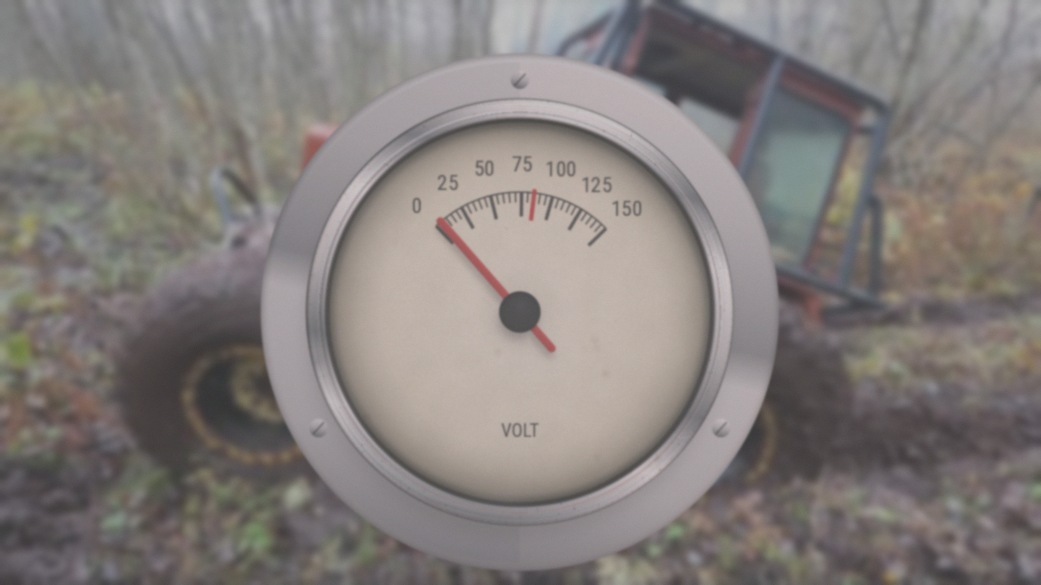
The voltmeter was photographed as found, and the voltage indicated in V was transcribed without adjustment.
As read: 5 V
